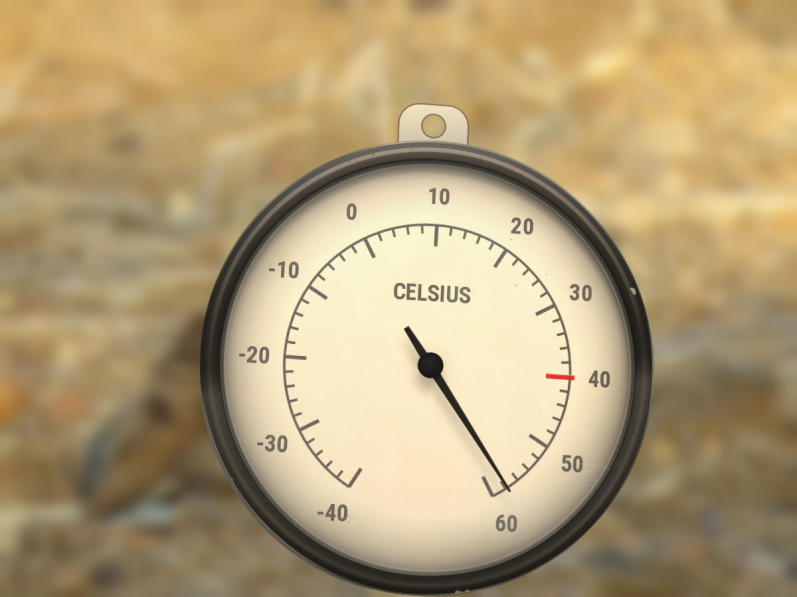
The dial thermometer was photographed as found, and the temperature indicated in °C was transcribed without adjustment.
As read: 58 °C
